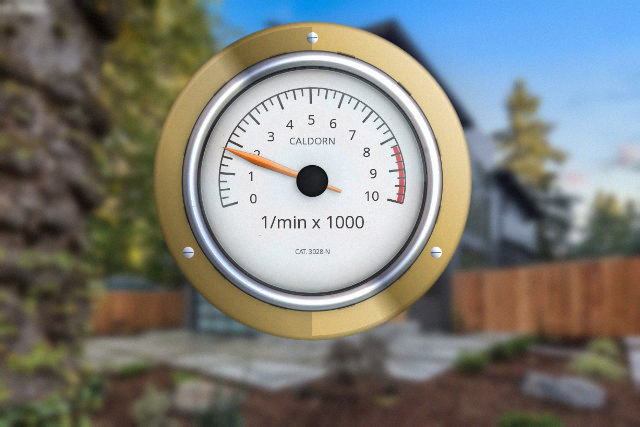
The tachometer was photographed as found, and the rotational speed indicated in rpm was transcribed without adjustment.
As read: 1750 rpm
